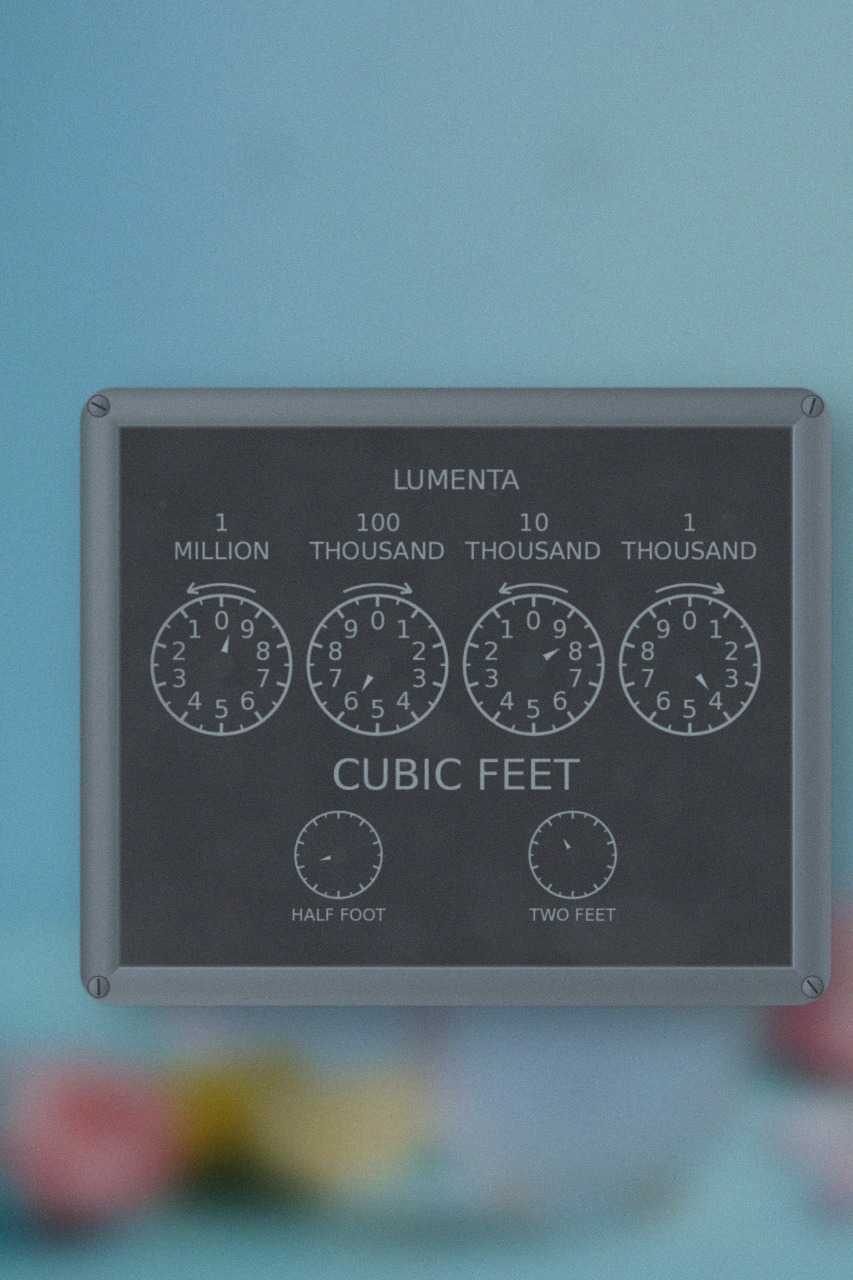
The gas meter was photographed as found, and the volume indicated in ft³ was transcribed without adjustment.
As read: 958400 ft³
